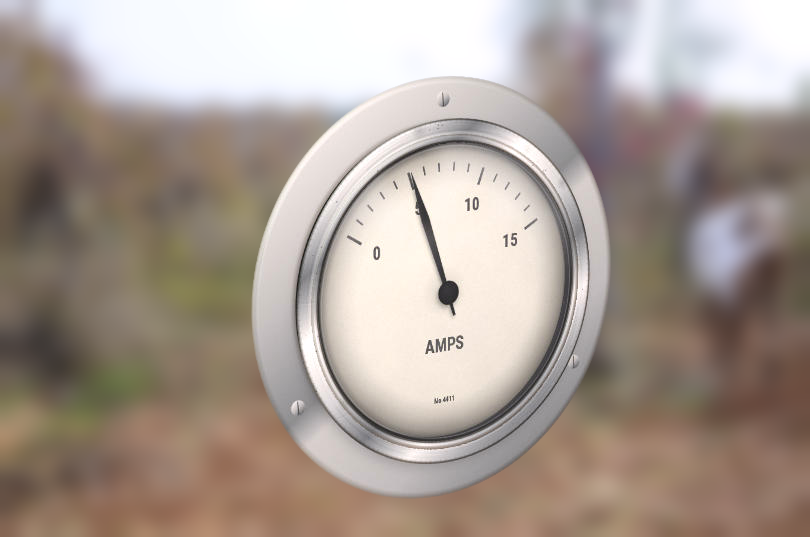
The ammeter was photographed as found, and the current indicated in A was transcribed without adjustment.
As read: 5 A
